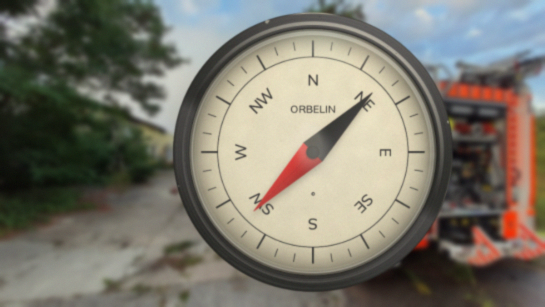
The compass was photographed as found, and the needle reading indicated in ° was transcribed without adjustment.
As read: 225 °
